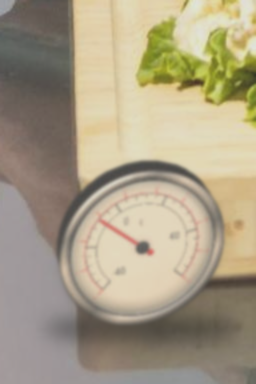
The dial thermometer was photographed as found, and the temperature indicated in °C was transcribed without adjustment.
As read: -8 °C
